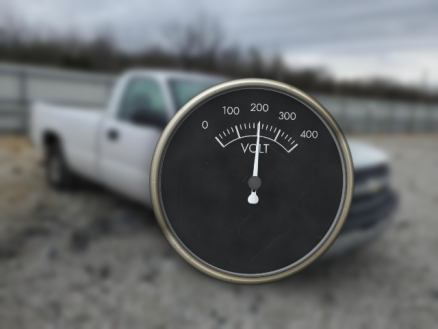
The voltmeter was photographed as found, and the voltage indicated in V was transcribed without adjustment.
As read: 200 V
